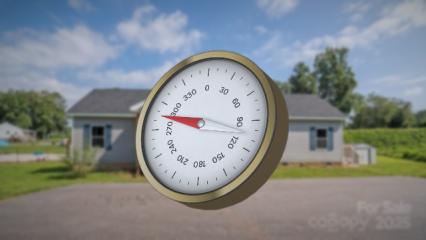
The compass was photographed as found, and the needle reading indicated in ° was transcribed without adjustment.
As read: 285 °
